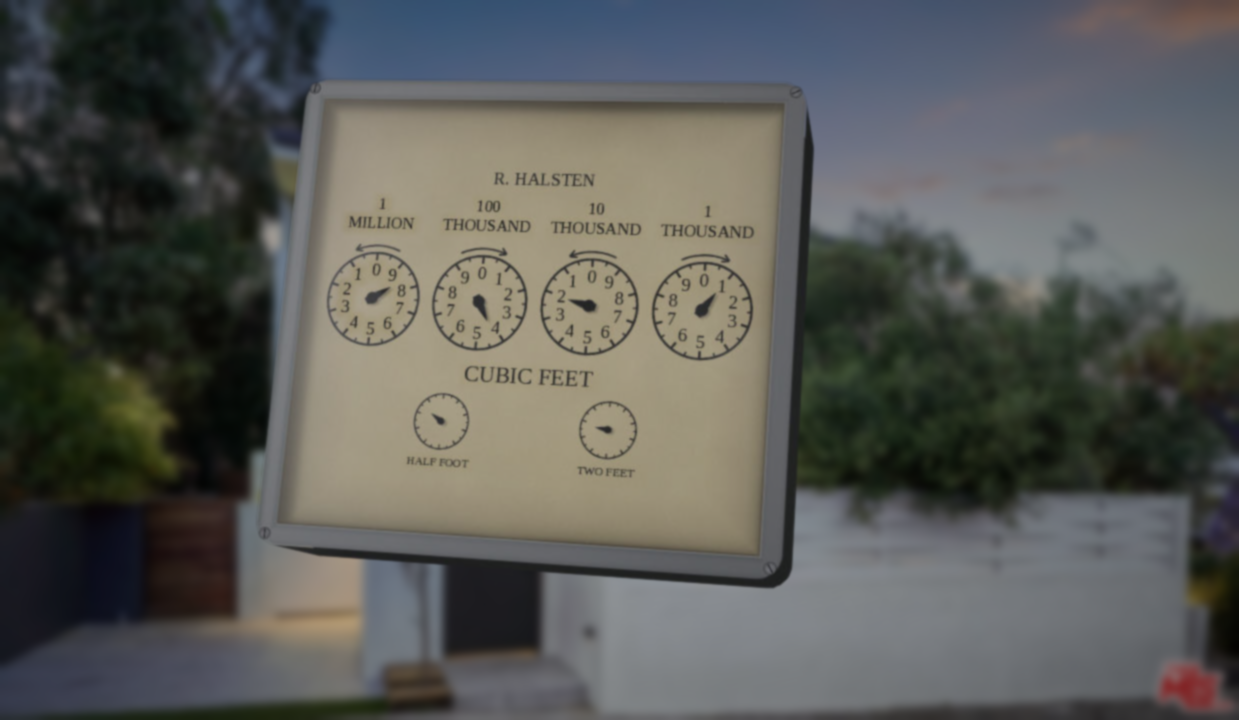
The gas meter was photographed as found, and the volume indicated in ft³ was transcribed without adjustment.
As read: 842100 ft³
